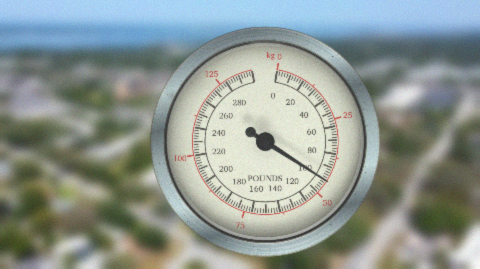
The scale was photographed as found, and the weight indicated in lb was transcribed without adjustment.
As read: 100 lb
